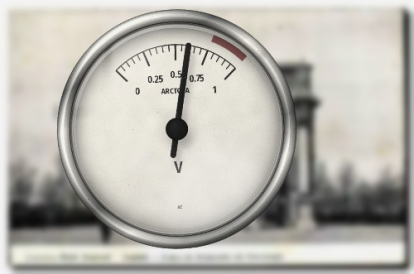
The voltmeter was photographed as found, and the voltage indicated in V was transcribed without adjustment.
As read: 0.6 V
